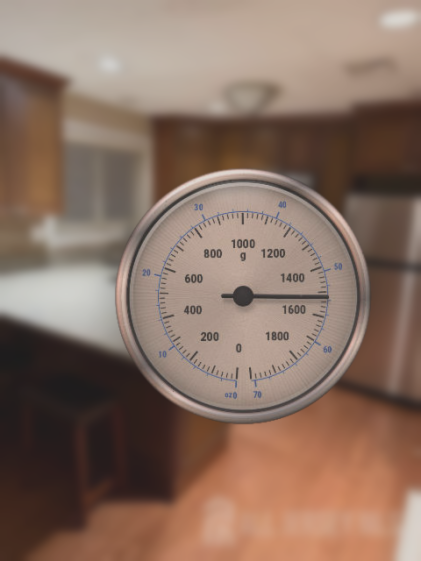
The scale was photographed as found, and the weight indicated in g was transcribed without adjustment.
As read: 1520 g
